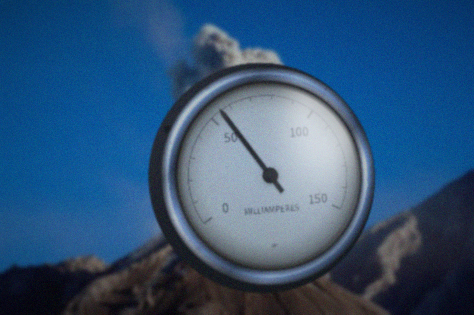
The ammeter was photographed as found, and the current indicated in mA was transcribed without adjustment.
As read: 55 mA
